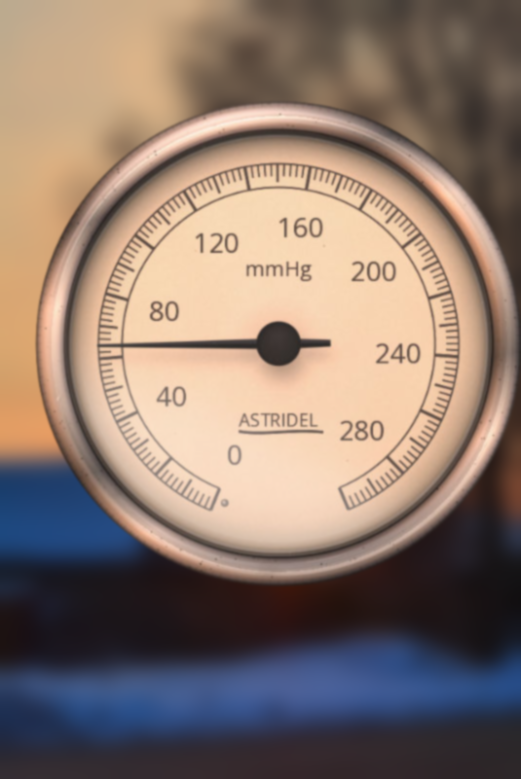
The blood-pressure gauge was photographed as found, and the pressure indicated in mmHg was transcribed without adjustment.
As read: 64 mmHg
